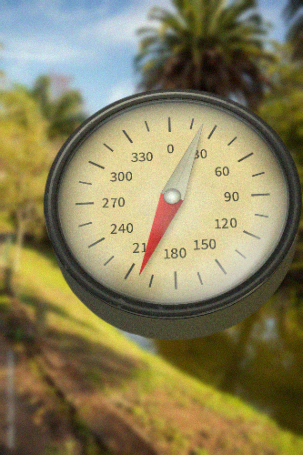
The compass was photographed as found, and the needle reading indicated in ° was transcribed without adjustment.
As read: 202.5 °
